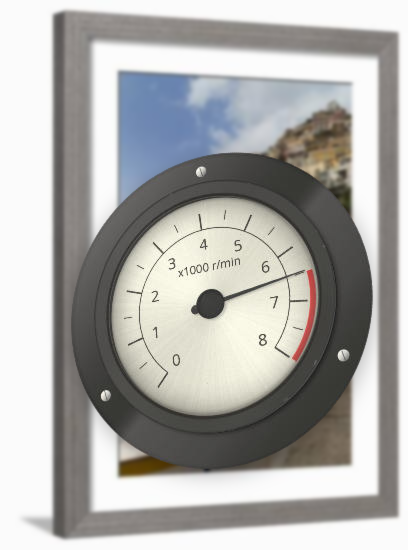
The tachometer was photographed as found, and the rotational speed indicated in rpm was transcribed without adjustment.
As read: 6500 rpm
